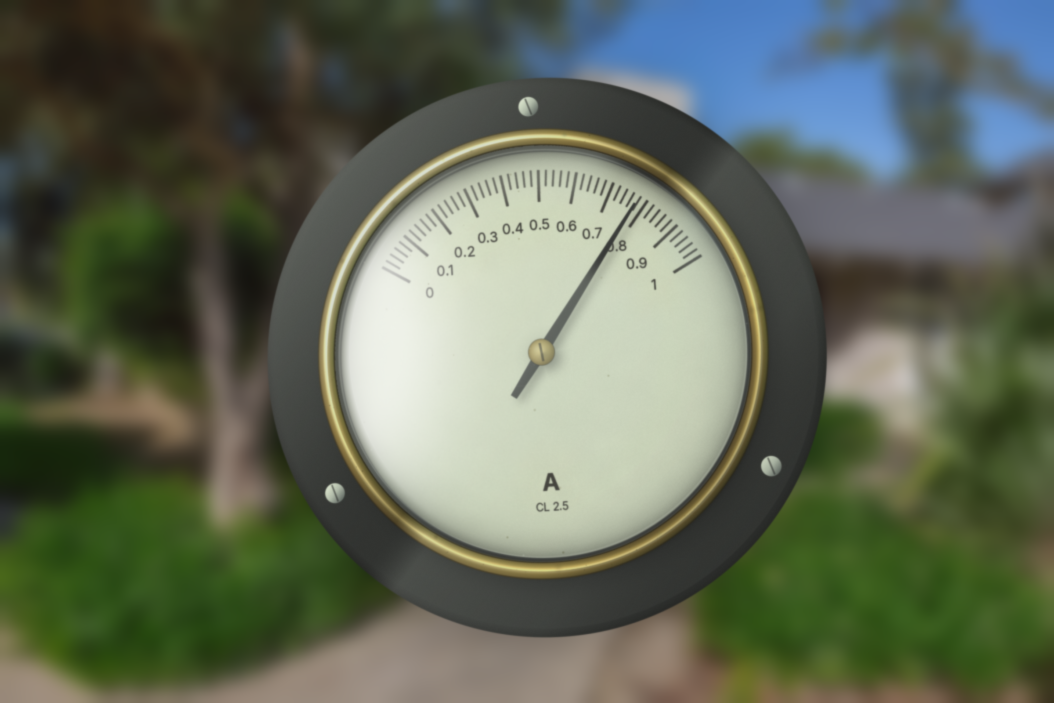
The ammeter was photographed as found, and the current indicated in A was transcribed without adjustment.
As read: 0.78 A
